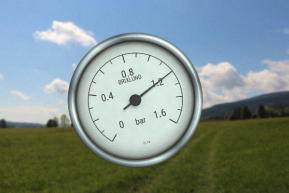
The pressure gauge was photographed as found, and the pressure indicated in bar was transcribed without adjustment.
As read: 1.2 bar
